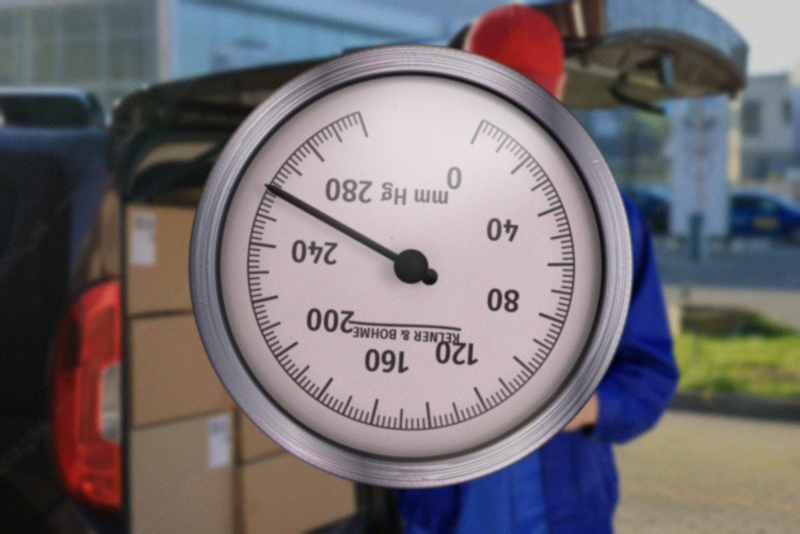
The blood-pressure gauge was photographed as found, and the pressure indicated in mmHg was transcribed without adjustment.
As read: 260 mmHg
